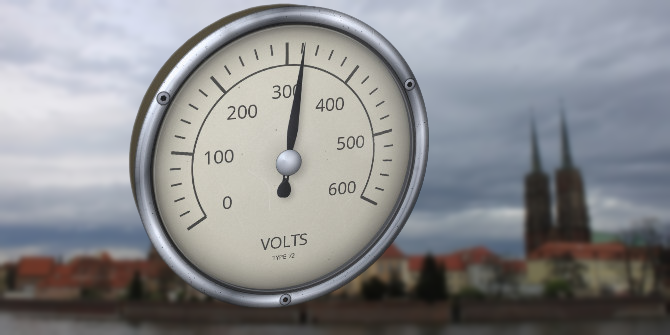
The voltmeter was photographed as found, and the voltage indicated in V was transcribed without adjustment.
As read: 320 V
